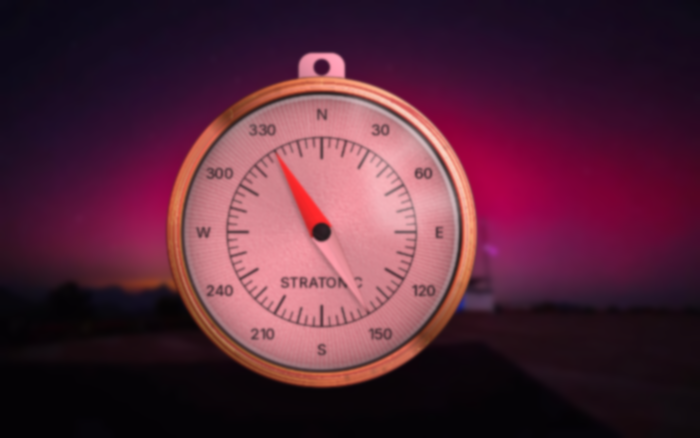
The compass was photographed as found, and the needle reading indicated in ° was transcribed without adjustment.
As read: 330 °
